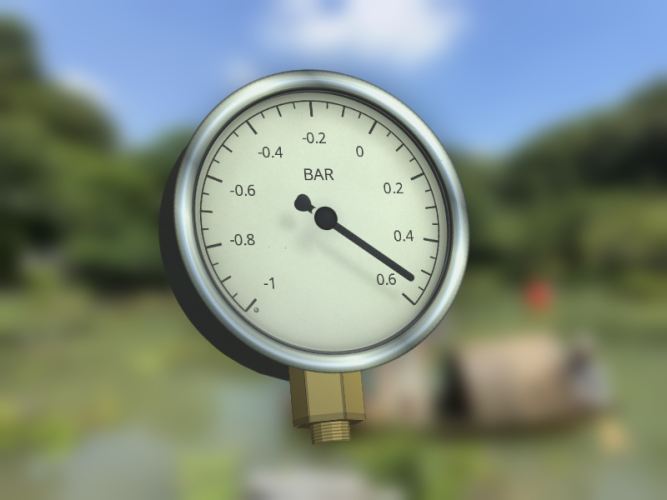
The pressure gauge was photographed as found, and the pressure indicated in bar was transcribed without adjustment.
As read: 0.55 bar
